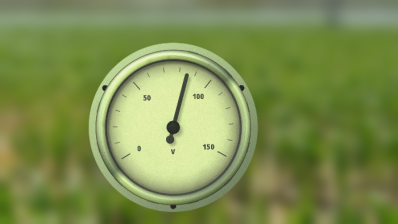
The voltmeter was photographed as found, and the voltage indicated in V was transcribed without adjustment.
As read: 85 V
